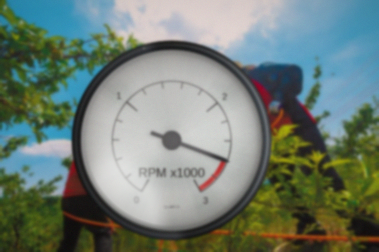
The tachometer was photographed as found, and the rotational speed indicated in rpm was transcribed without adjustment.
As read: 2600 rpm
